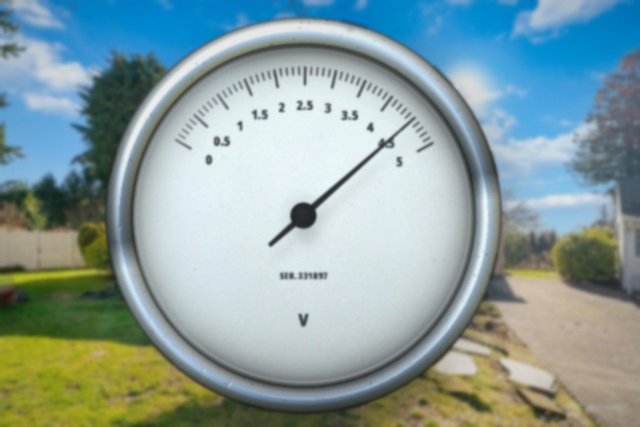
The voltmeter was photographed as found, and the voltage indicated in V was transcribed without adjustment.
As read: 4.5 V
